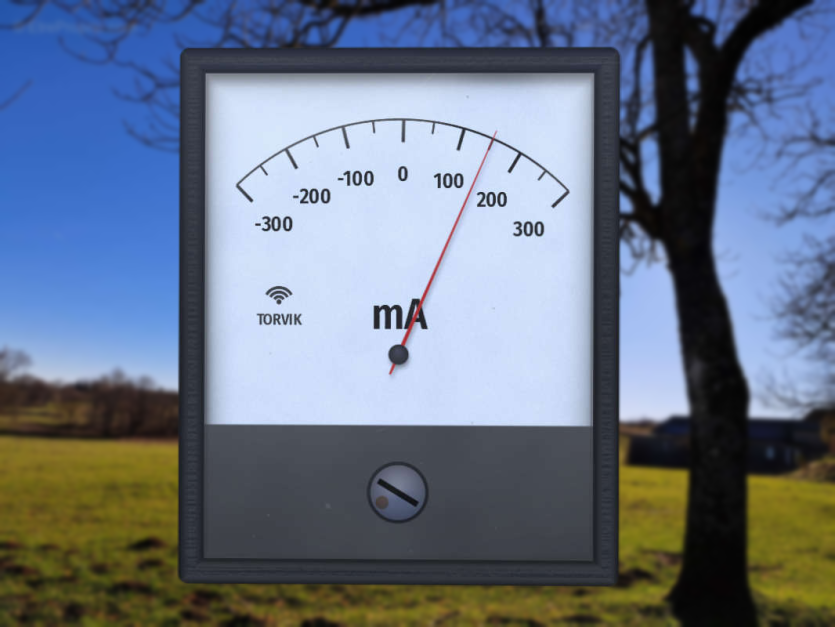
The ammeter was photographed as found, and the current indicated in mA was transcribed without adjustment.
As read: 150 mA
